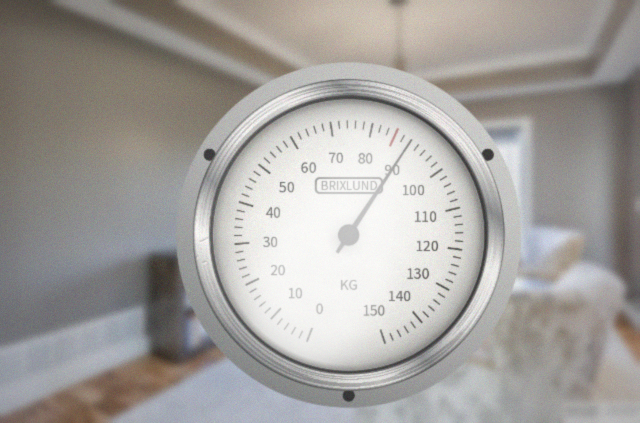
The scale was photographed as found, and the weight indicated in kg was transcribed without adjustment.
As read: 90 kg
